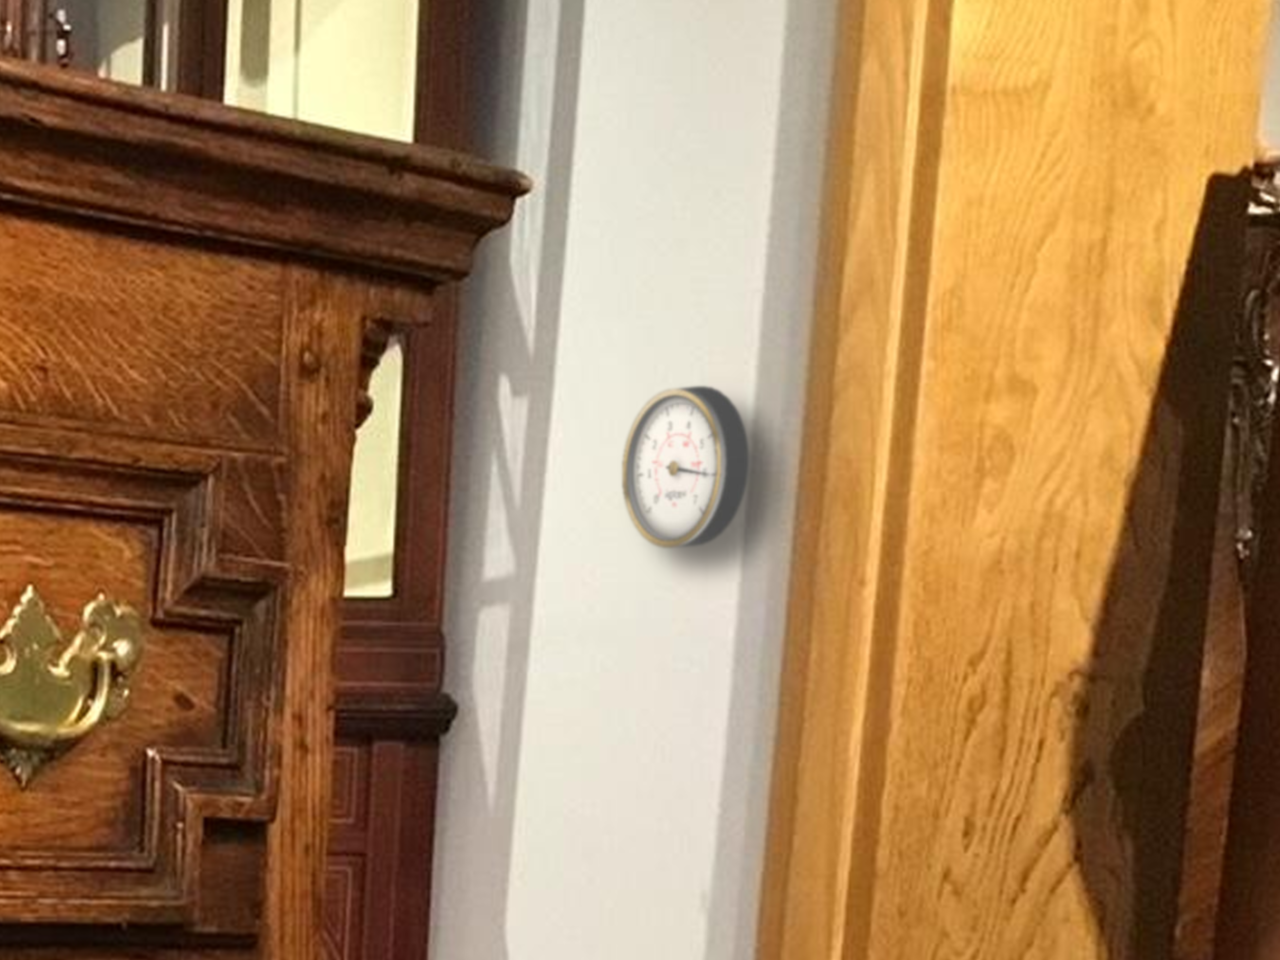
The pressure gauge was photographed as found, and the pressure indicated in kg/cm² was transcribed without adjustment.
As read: 6 kg/cm²
